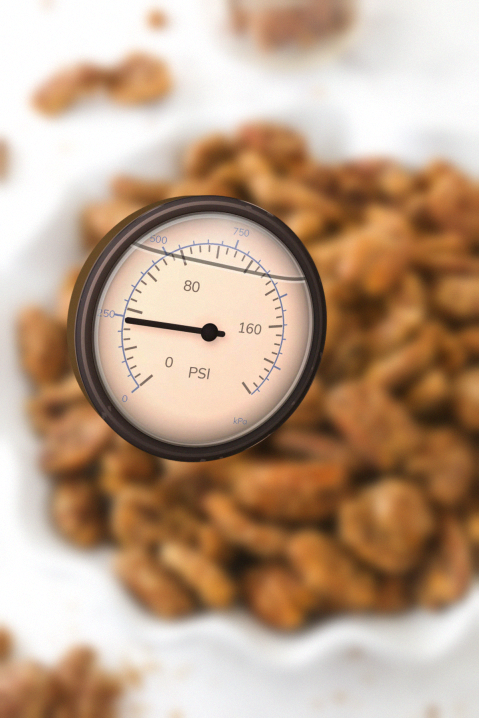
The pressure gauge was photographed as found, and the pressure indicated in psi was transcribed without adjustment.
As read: 35 psi
